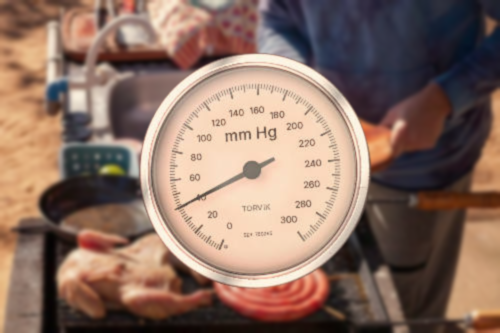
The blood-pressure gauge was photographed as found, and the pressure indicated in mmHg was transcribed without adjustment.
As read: 40 mmHg
